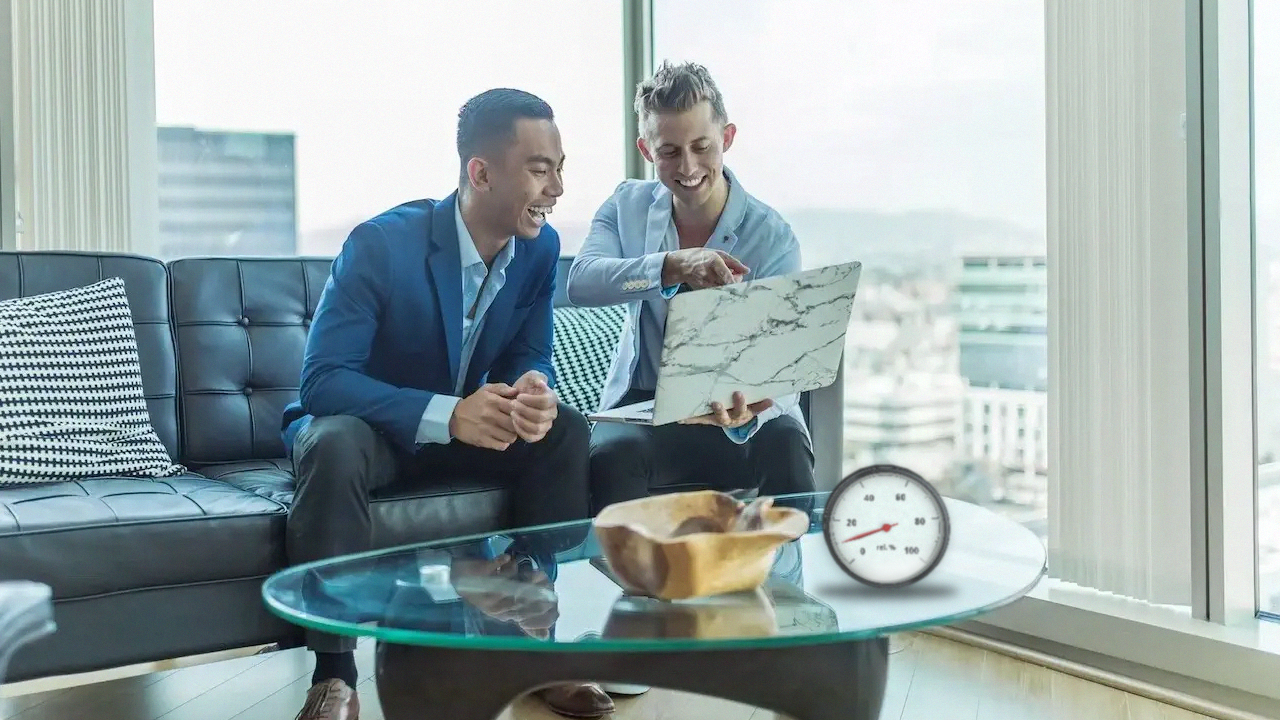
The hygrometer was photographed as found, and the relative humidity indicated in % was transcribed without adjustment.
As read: 10 %
